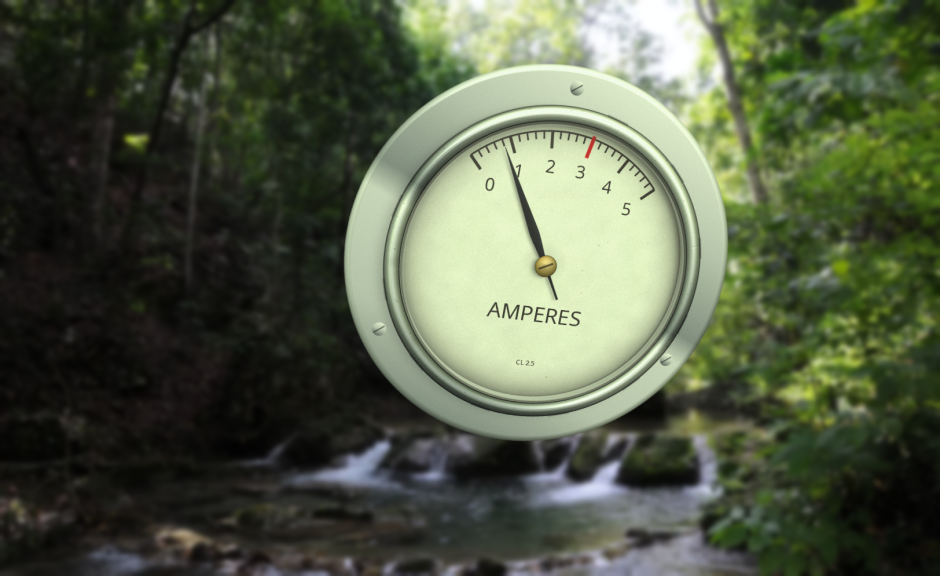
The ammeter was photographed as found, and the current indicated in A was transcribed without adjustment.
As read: 0.8 A
